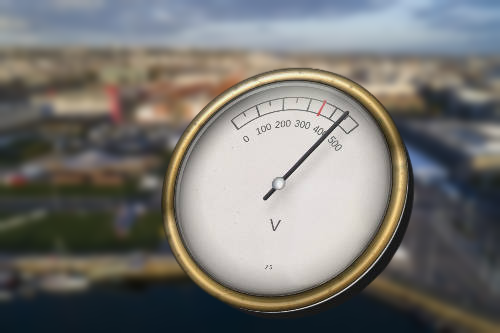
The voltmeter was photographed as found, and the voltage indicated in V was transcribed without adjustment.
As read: 450 V
